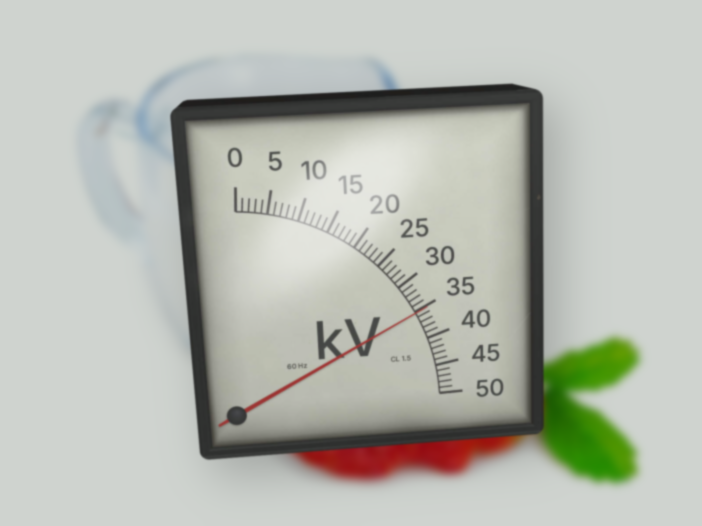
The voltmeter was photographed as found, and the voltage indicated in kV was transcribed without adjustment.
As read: 35 kV
